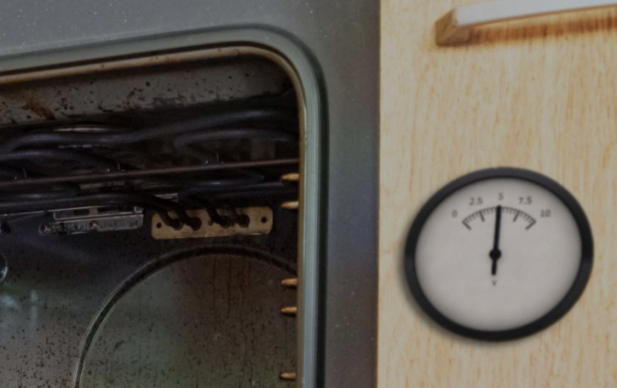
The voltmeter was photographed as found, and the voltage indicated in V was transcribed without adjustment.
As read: 5 V
